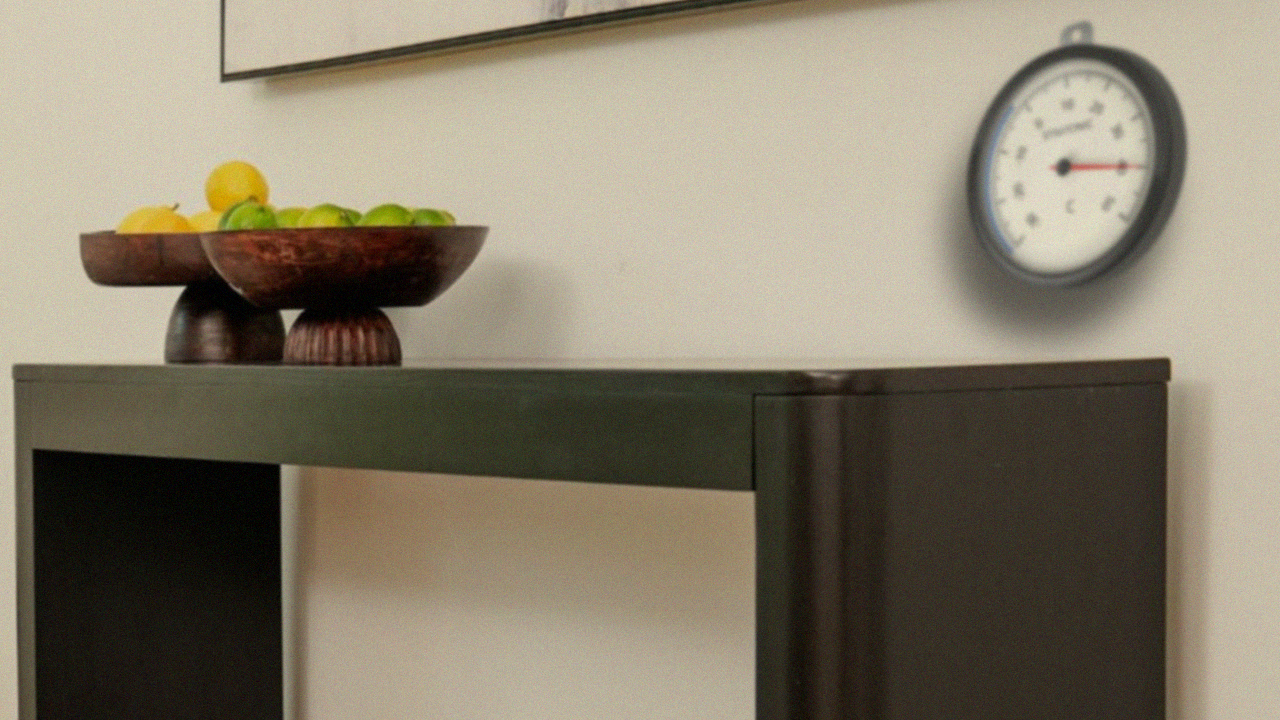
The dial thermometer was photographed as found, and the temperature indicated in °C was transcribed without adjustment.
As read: 40 °C
